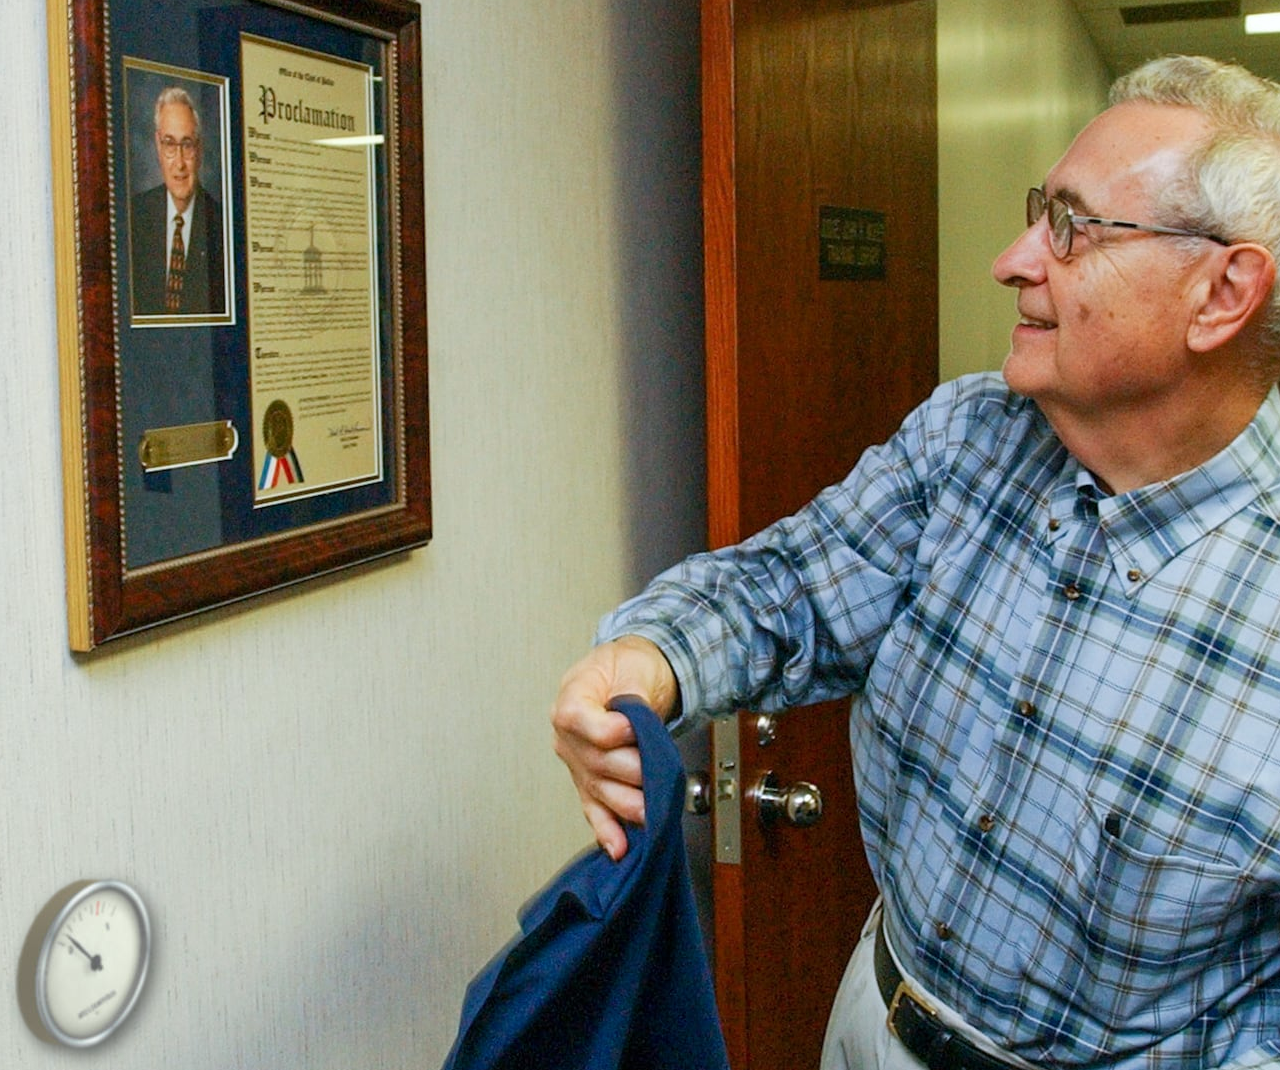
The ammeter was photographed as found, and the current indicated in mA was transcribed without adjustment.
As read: 0.1 mA
